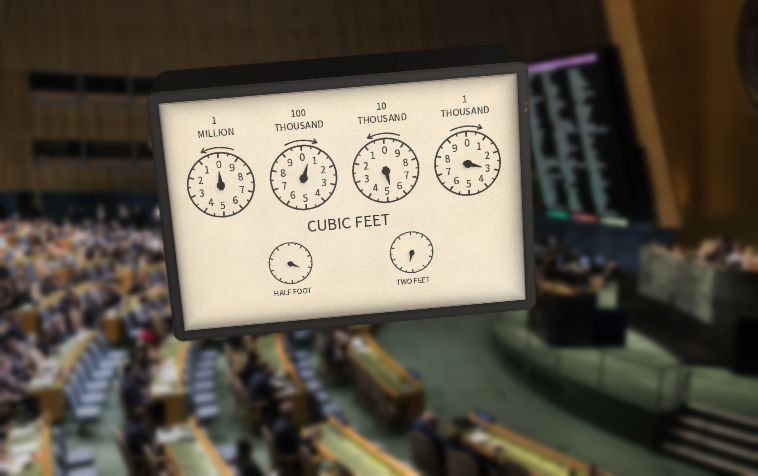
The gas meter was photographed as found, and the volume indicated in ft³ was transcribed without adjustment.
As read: 5300 ft³
